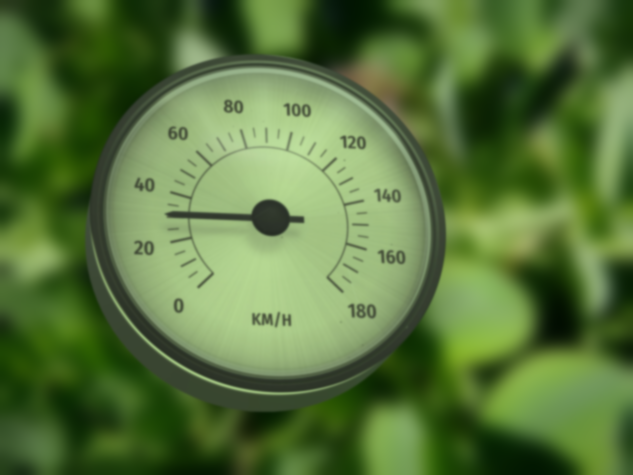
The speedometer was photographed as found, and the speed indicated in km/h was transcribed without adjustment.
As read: 30 km/h
